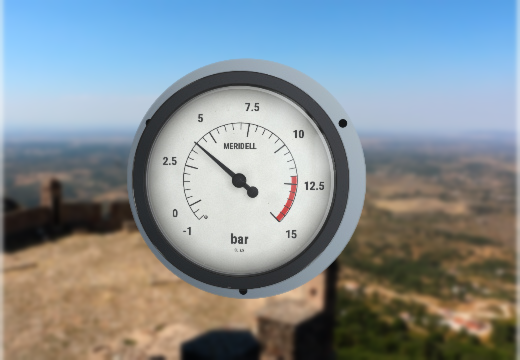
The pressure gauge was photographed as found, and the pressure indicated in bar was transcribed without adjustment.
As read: 4 bar
